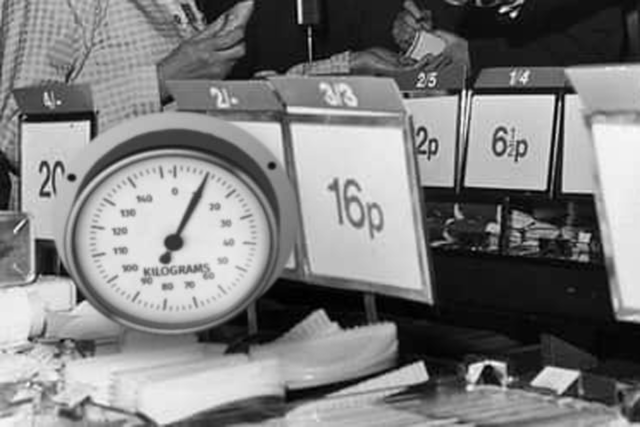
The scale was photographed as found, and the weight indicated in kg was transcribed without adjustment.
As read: 10 kg
